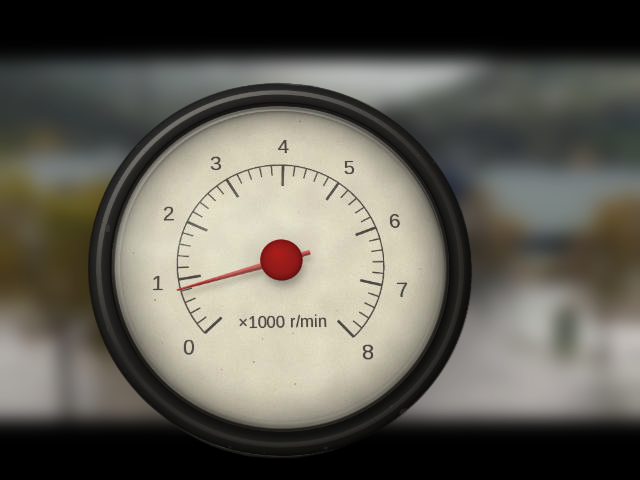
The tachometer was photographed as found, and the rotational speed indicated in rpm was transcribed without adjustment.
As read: 800 rpm
